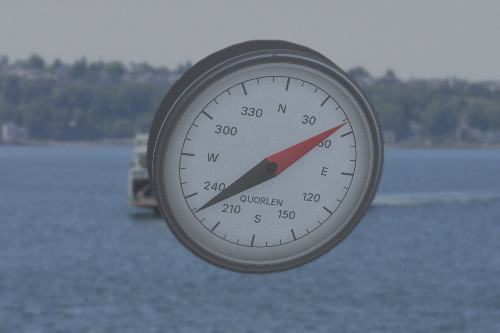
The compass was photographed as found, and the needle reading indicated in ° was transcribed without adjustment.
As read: 50 °
